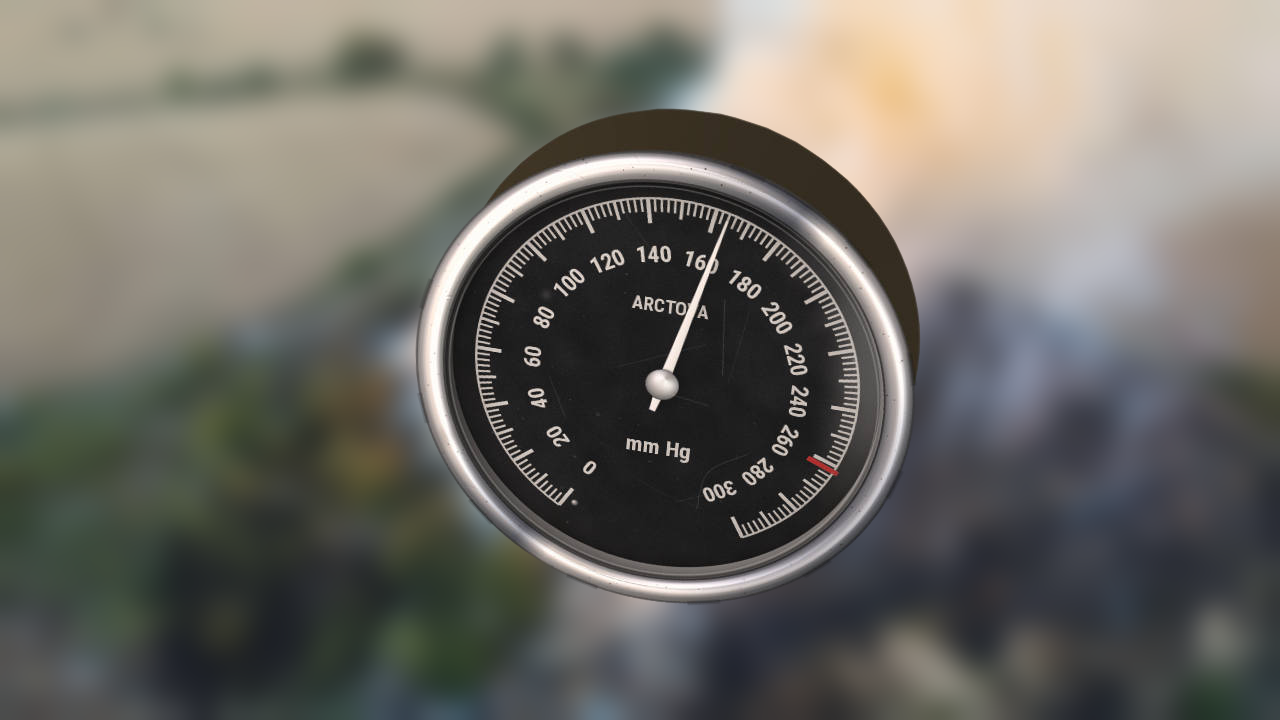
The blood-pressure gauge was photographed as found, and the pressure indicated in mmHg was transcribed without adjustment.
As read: 164 mmHg
